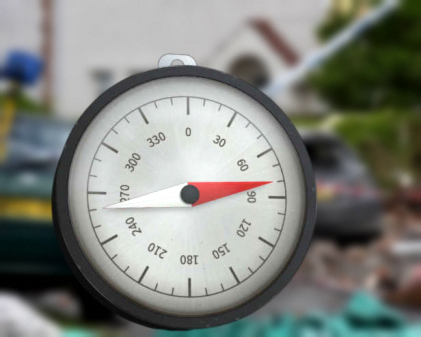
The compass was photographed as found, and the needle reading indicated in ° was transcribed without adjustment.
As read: 80 °
